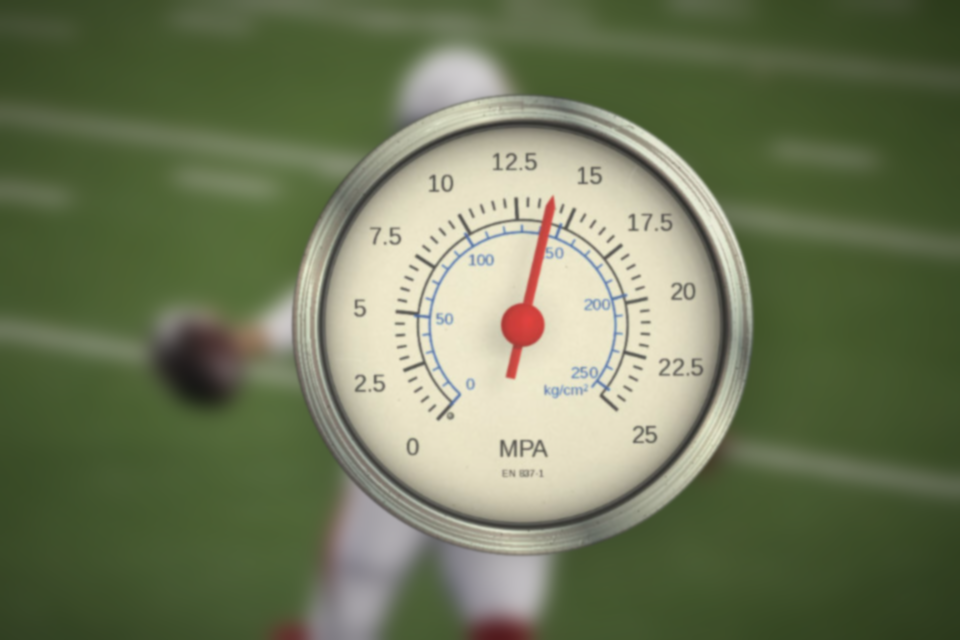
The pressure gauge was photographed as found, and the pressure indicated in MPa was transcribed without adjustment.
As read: 14 MPa
